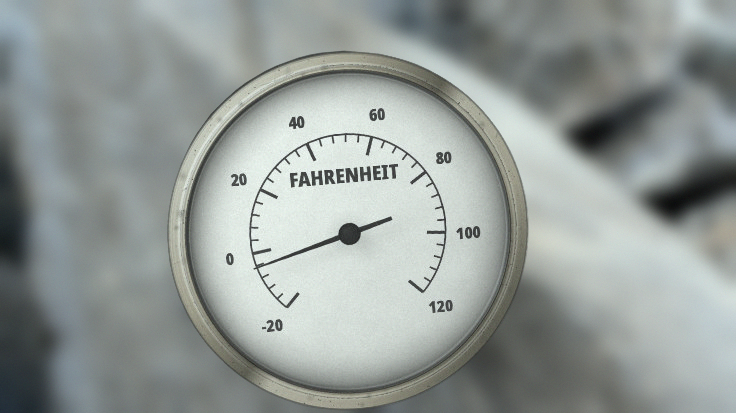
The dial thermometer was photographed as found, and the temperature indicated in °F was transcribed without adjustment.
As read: -4 °F
